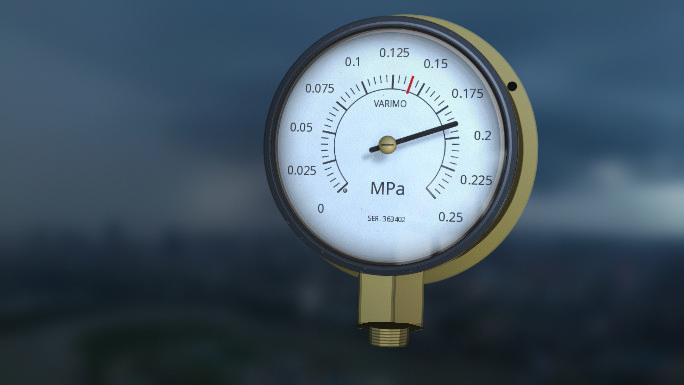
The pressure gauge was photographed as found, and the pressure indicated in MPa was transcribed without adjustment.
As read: 0.19 MPa
